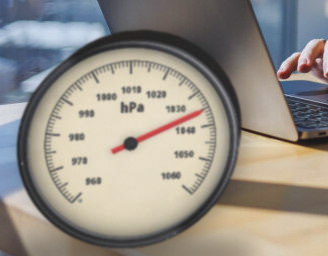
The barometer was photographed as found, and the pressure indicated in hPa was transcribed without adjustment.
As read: 1035 hPa
